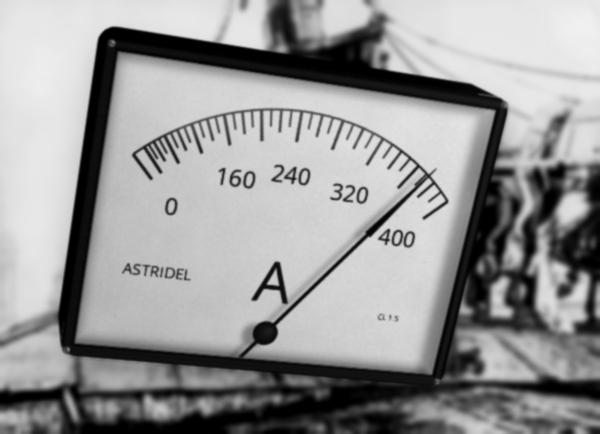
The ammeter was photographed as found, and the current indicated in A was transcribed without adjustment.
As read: 370 A
